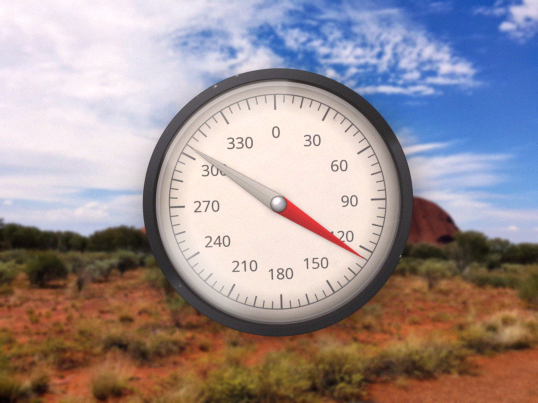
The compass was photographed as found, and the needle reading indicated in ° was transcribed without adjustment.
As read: 125 °
